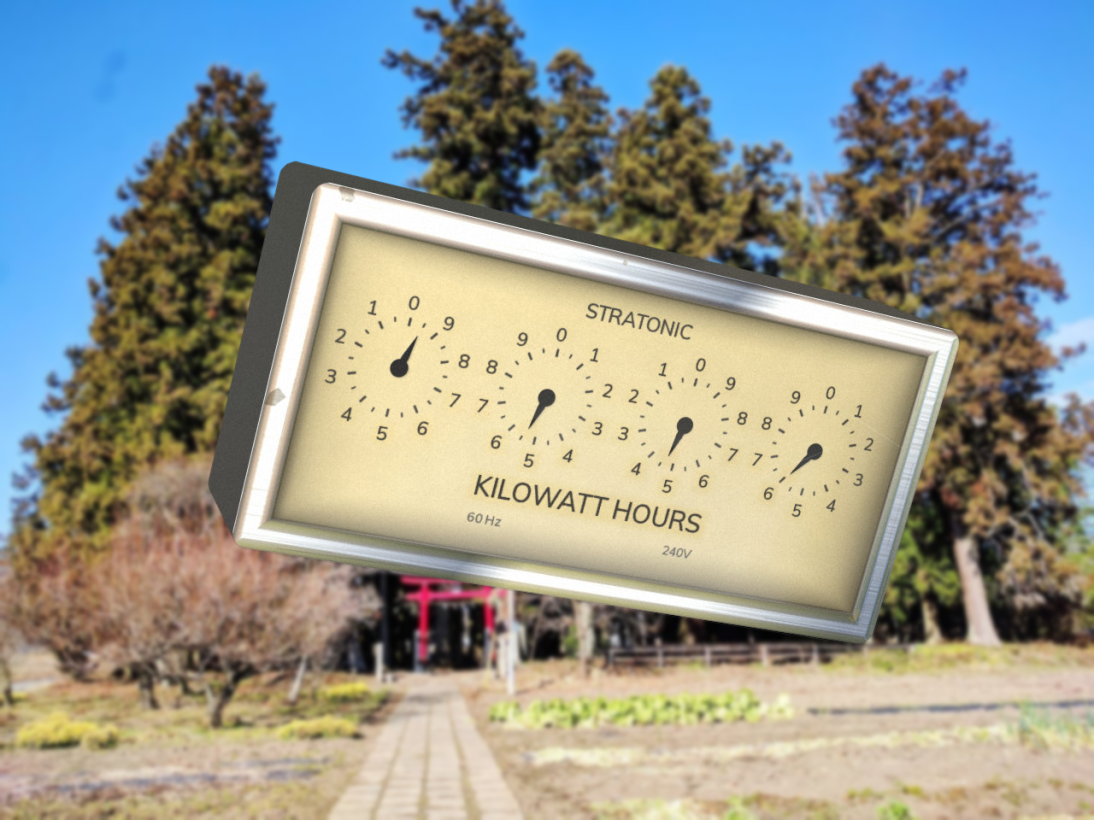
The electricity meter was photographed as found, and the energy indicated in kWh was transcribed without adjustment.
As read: 9546 kWh
